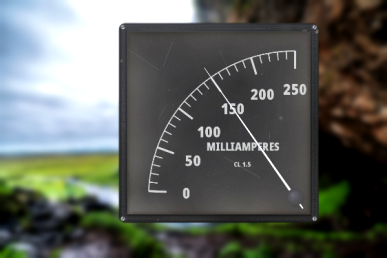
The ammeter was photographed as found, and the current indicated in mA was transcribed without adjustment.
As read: 150 mA
